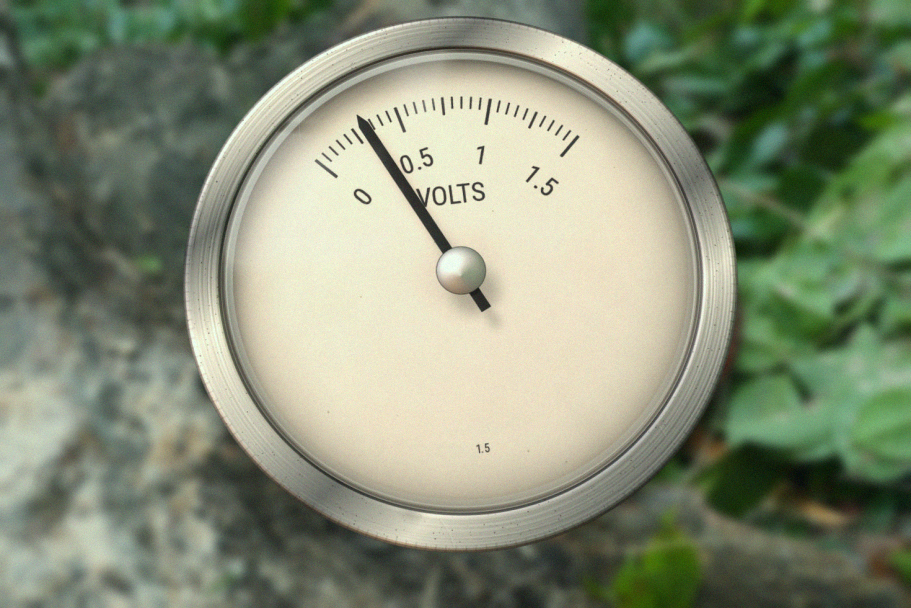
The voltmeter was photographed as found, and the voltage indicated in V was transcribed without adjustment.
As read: 0.3 V
